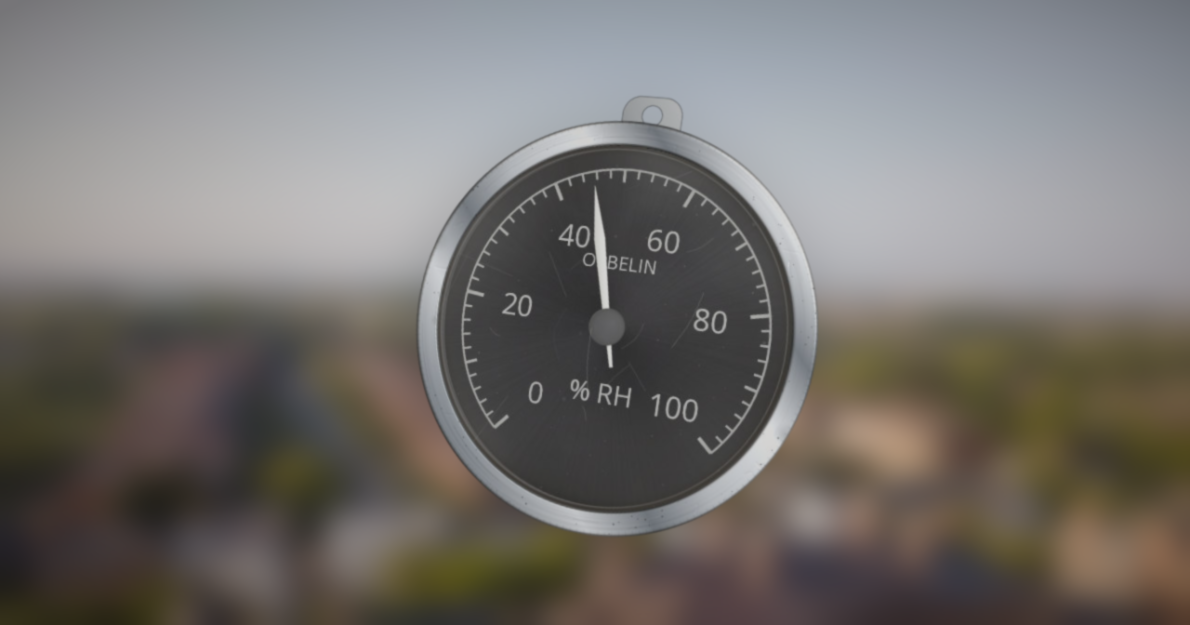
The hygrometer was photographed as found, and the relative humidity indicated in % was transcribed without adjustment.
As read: 46 %
